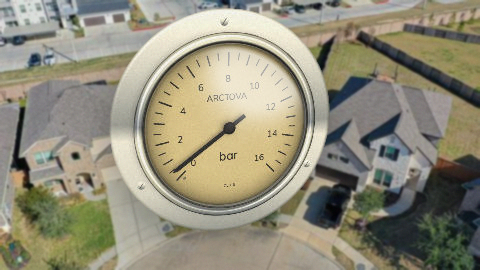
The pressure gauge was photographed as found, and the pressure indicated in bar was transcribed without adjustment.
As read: 0.5 bar
